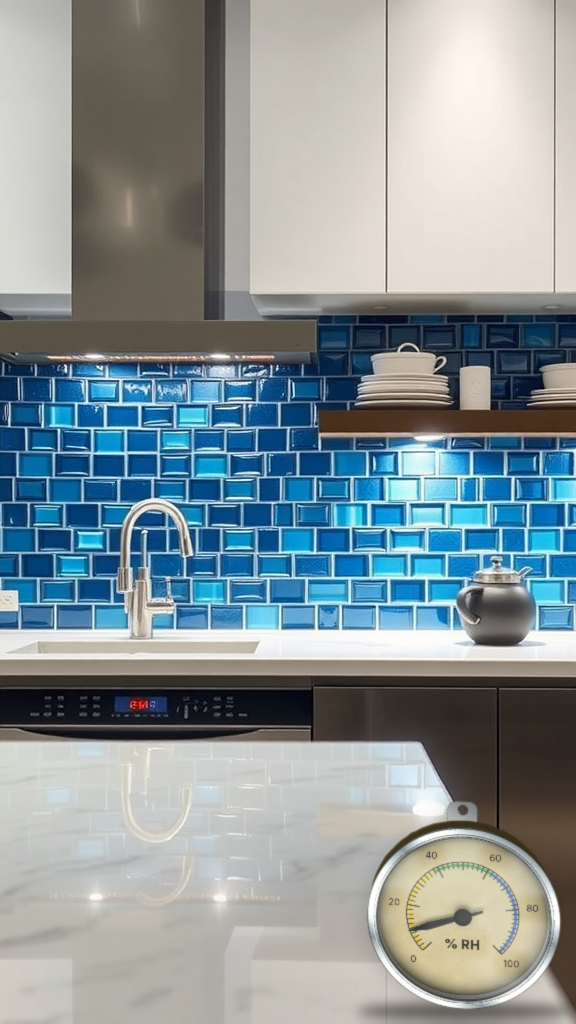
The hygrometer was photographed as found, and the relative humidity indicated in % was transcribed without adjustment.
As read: 10 %
